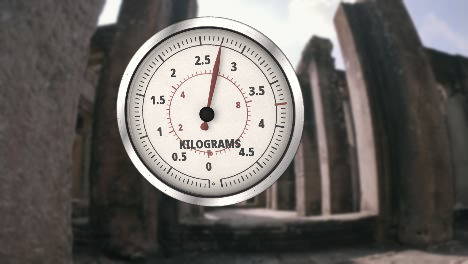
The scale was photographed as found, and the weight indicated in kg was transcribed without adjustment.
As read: 2.75 kg
